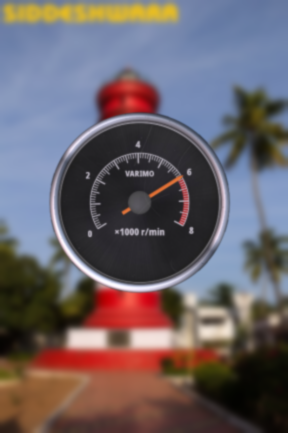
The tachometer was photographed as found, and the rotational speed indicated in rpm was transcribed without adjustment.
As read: 6000 rpm
